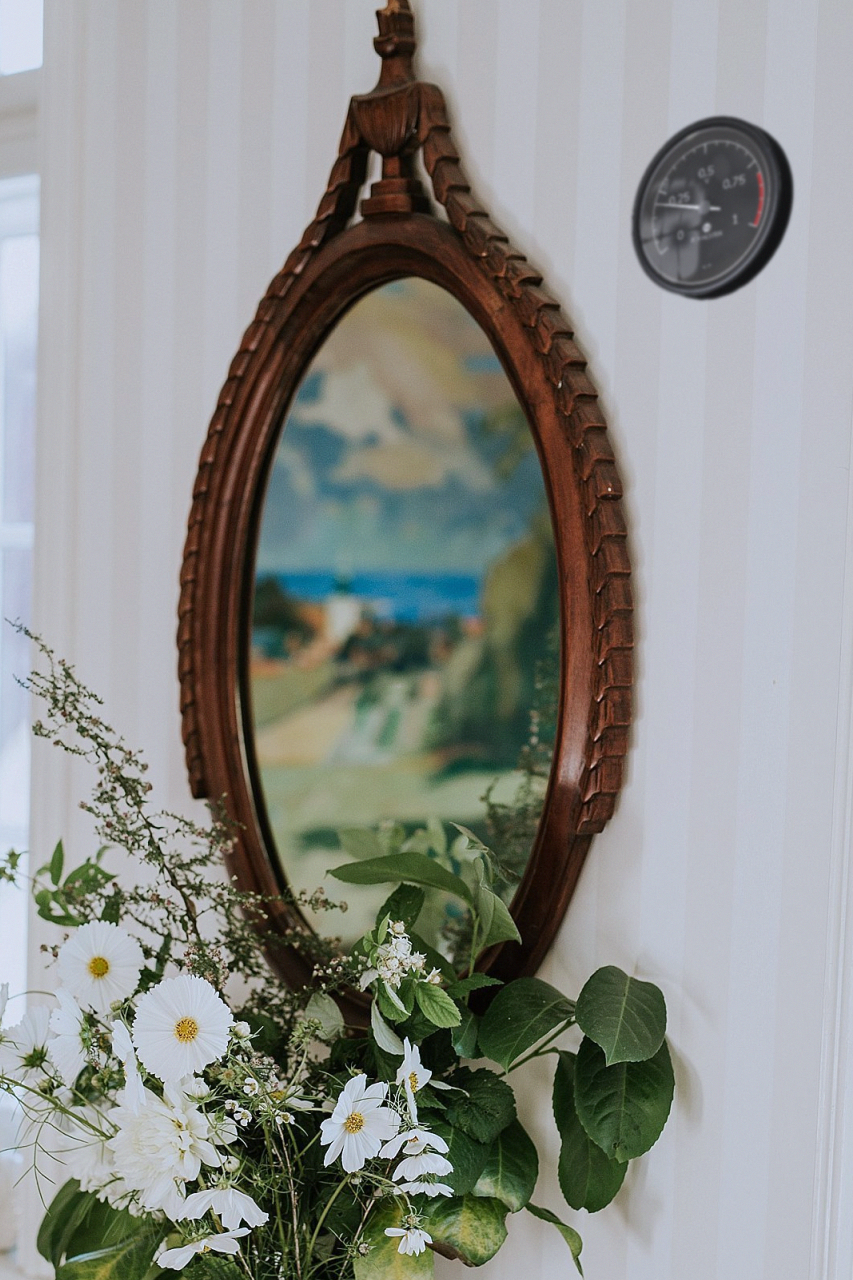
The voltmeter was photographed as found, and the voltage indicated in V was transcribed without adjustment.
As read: 0.2 V
